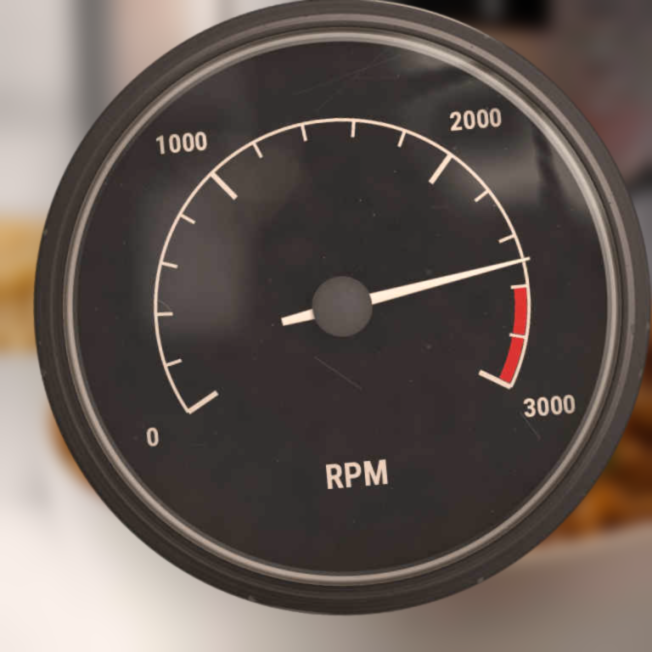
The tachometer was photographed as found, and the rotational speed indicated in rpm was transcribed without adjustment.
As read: 2500 rpm
